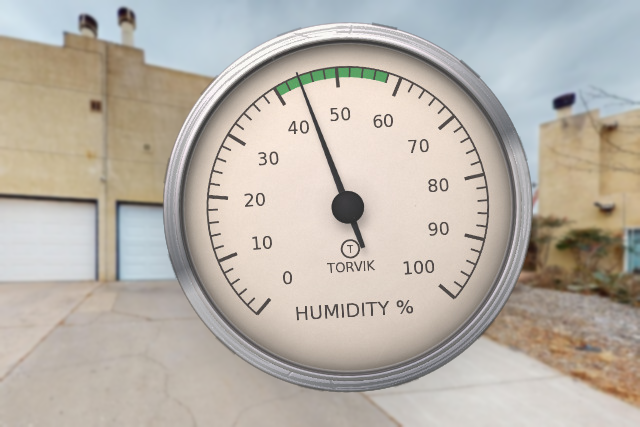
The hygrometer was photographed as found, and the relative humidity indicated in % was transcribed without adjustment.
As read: 44 %
